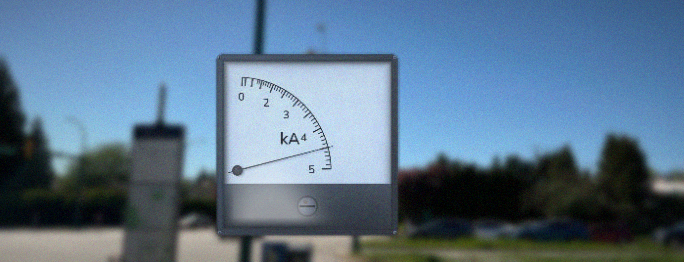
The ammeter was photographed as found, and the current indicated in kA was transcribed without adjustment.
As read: 4.5 kA
